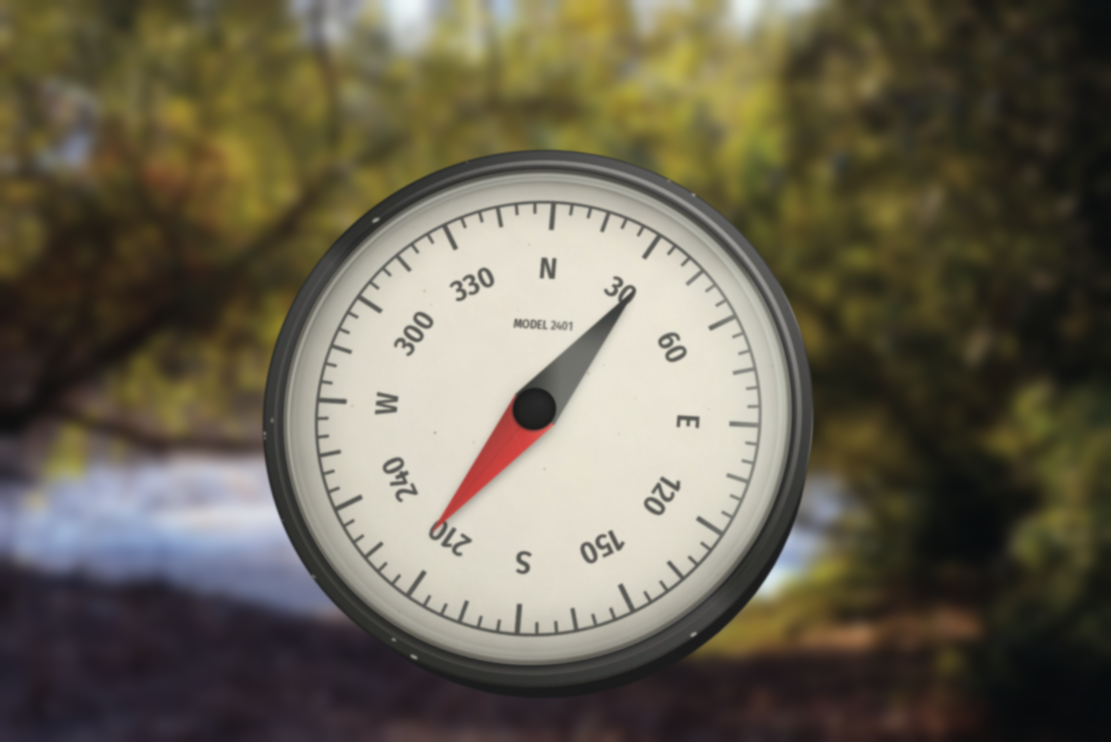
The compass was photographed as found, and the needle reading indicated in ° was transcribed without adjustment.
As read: 215 °
